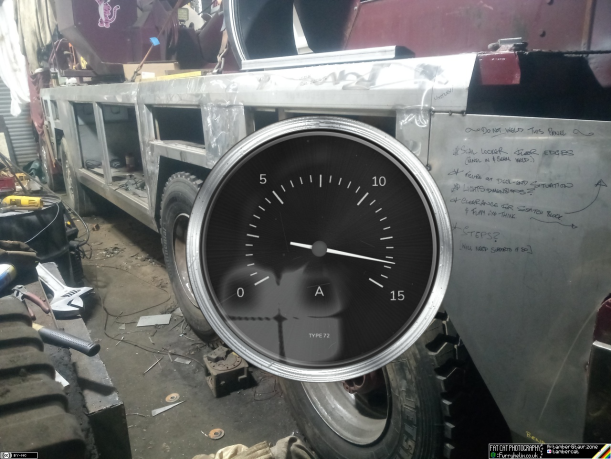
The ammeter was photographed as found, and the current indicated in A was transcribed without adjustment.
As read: 13.75 A
